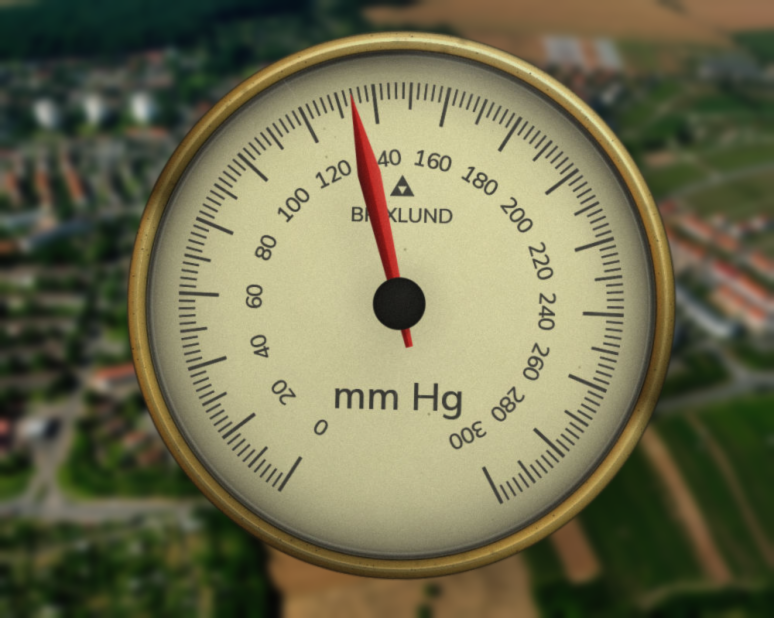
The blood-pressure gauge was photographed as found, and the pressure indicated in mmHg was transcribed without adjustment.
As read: 134 mmHg
